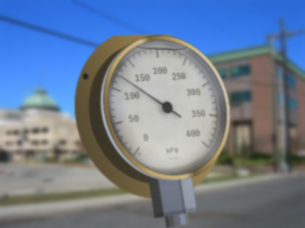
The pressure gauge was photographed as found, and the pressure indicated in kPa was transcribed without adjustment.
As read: 120 kPa
